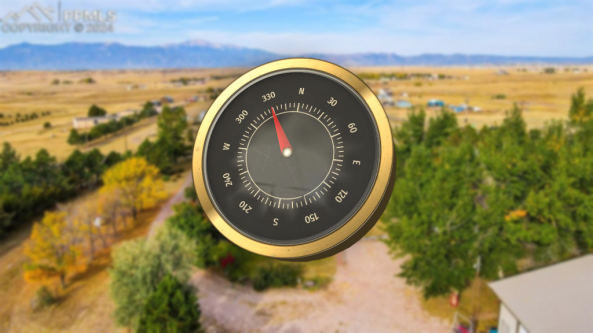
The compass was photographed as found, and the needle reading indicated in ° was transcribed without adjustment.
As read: 330 °
